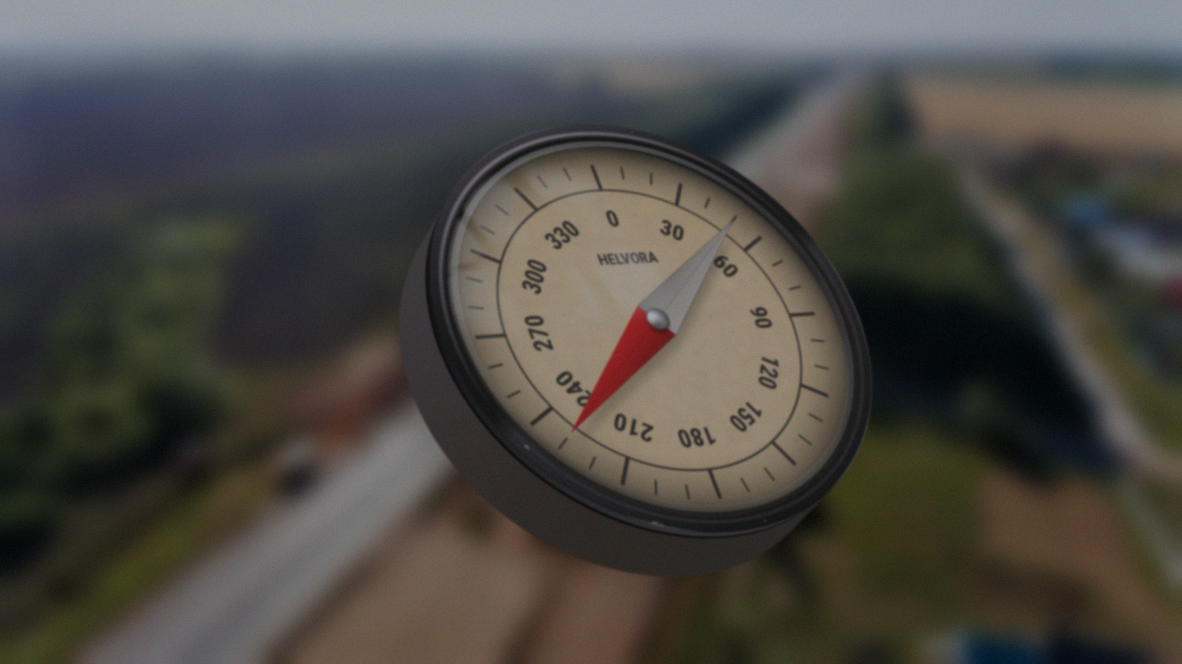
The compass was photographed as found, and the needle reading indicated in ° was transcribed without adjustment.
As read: 230 °
